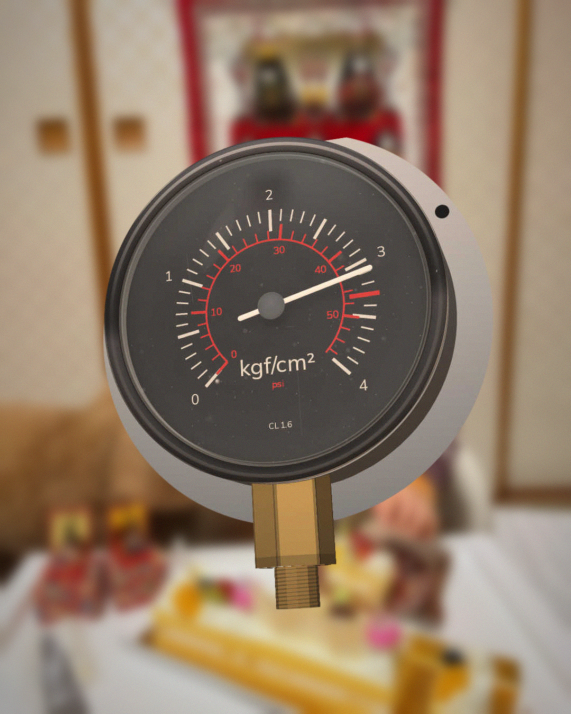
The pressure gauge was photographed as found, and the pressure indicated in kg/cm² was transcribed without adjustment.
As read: 3.1 kg/cm²
